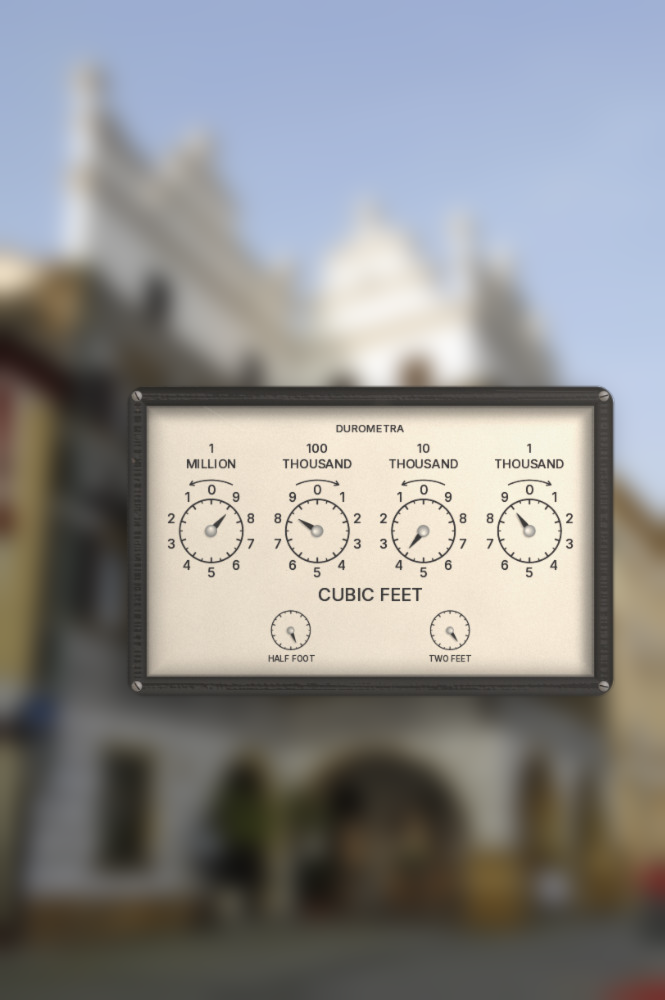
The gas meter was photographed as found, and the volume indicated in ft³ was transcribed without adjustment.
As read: 883900 ft³
